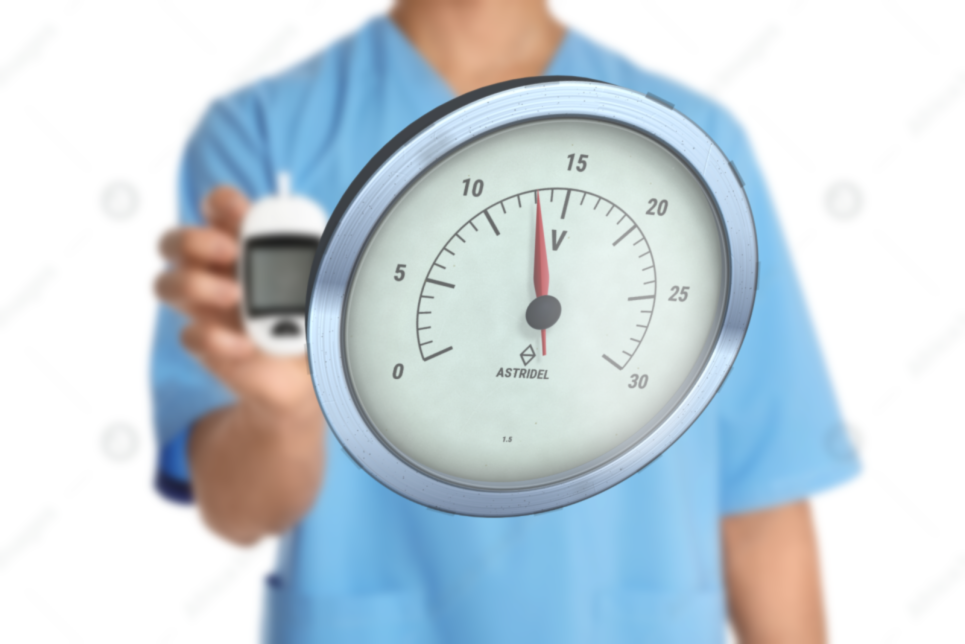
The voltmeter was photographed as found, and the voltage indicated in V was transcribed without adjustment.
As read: 13 V
